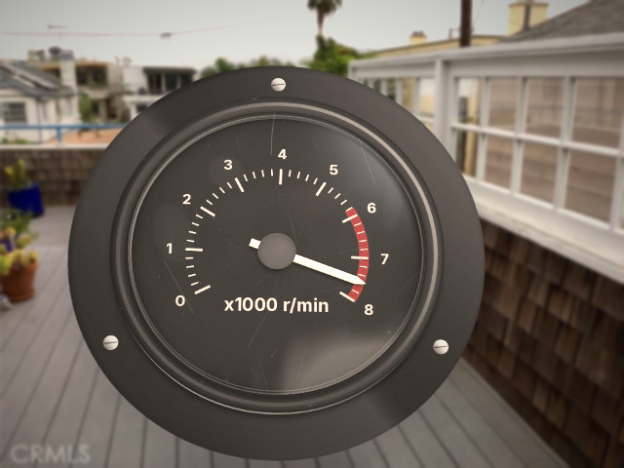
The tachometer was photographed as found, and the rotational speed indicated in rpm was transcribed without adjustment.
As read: 7600 rpm
